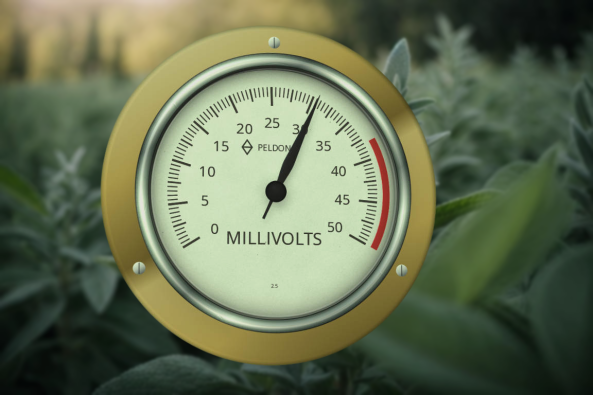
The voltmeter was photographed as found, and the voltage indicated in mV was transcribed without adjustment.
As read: 30.5 mV
